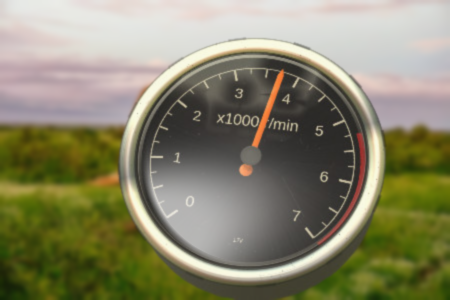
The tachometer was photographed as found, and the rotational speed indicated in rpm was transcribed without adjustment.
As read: 3750 rpm
